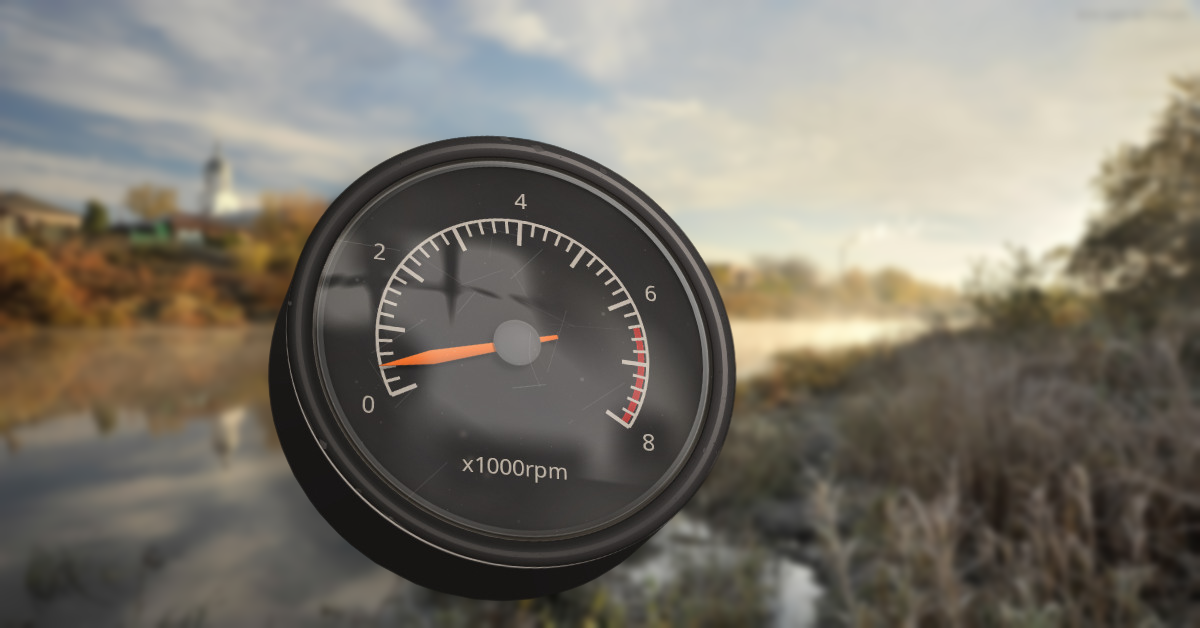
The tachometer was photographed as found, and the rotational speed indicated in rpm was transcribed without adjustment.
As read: 400 rpm
